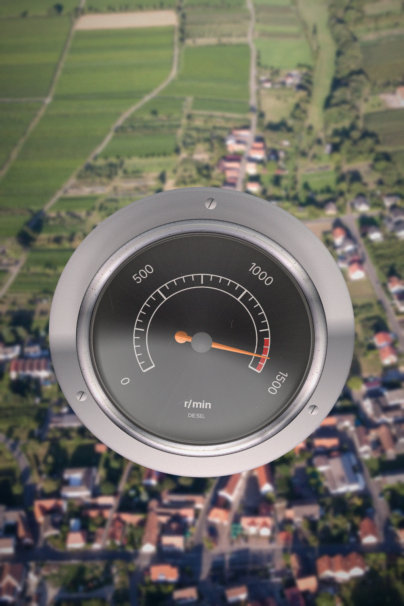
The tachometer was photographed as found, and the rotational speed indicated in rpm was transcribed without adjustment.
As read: 1400 rpm
